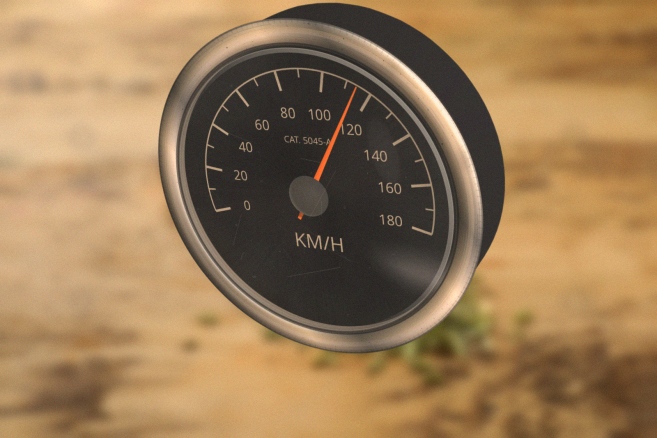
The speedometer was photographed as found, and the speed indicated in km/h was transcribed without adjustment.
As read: 115 km/h
